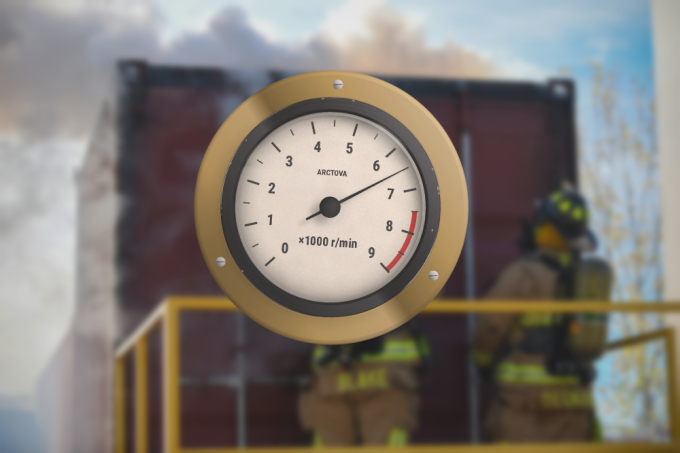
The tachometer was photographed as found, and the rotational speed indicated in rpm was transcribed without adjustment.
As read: 6500 rpm
